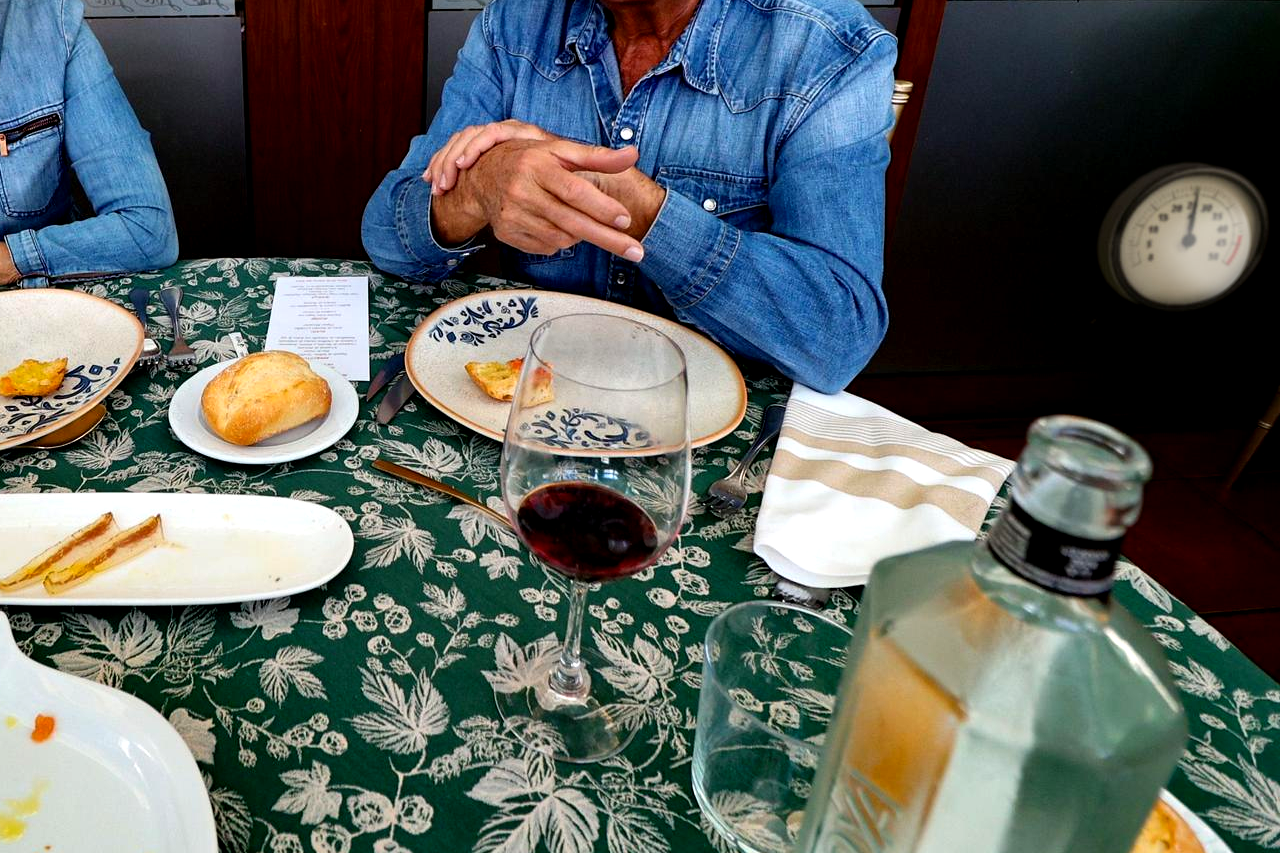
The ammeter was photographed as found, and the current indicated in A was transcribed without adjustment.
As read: 25 A
